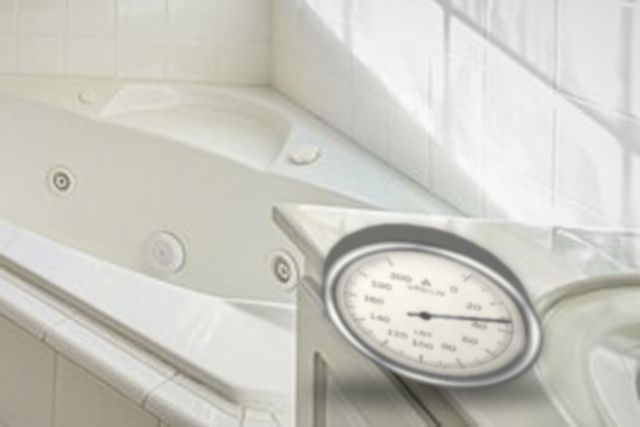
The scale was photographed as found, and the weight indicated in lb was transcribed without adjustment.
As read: 30 lb
